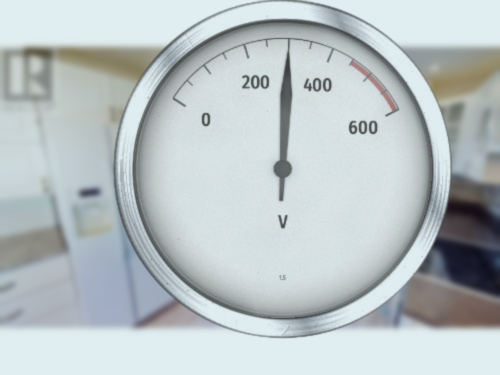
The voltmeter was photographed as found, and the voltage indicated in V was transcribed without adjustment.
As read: 300 V
